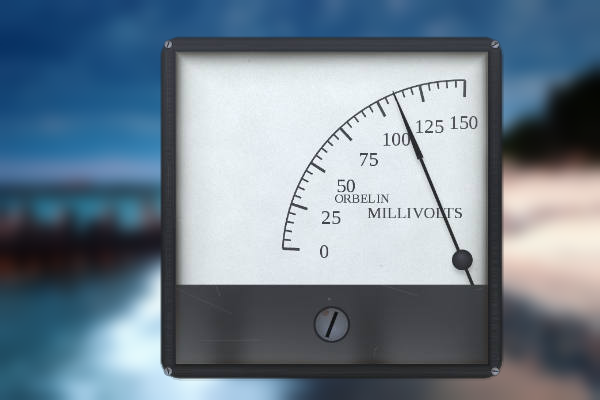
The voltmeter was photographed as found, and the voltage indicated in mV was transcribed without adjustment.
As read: 110 mV
